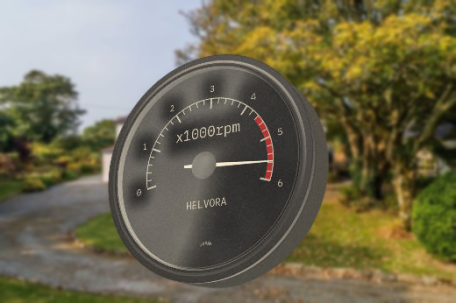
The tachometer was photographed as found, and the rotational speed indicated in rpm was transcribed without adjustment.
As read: 5600 rpm
